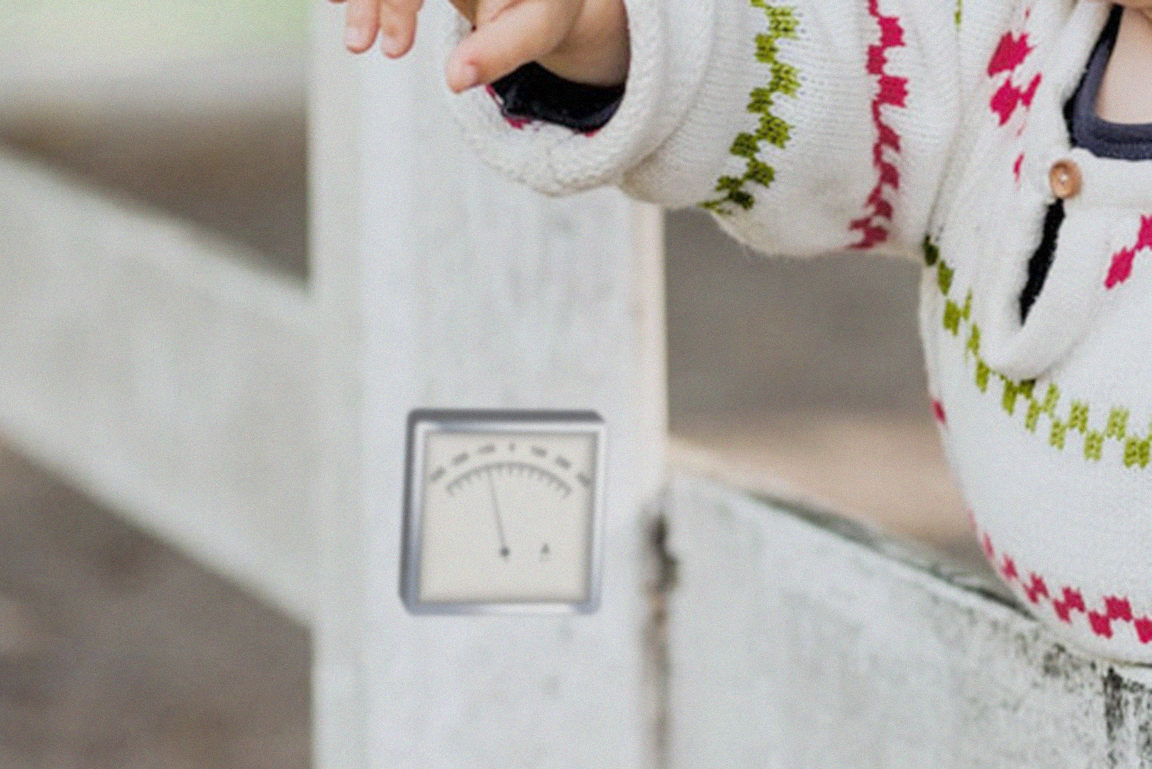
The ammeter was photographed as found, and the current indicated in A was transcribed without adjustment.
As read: -100 A
